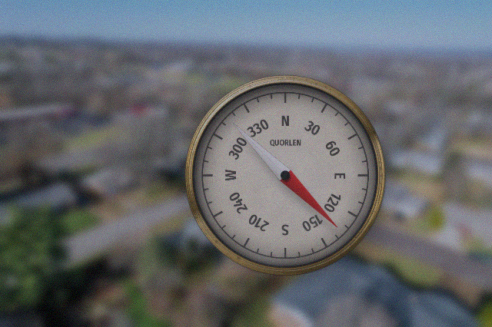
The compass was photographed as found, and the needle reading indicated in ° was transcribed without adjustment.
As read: 135 °
